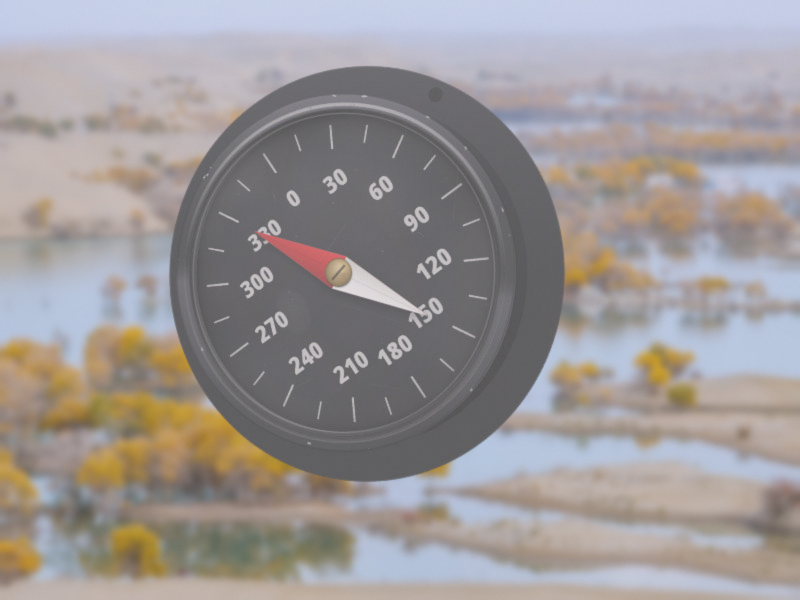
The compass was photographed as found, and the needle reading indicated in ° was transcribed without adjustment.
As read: 330 °
